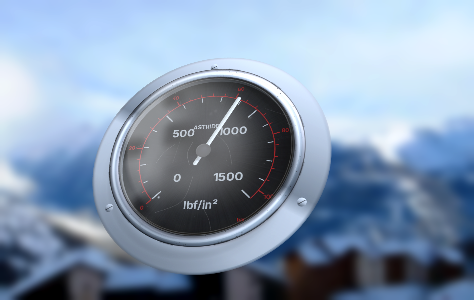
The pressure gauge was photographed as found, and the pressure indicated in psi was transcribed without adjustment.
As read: 900 psi
